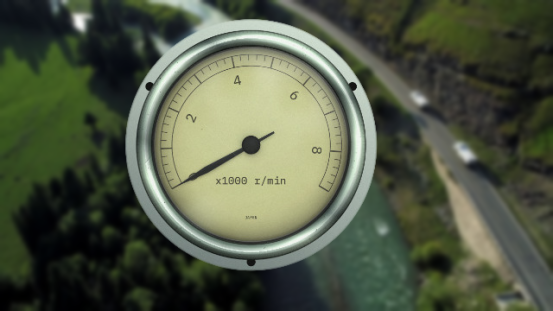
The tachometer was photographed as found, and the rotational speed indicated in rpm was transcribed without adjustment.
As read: 0 rpm
